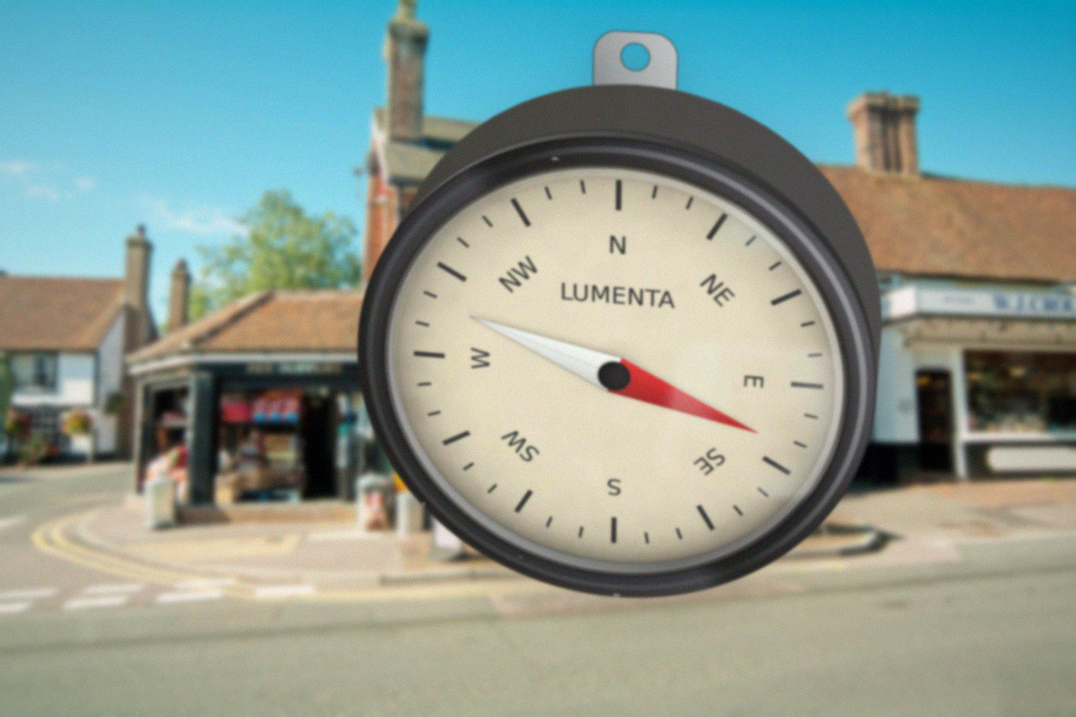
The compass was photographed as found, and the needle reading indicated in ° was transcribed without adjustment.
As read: 110 °
